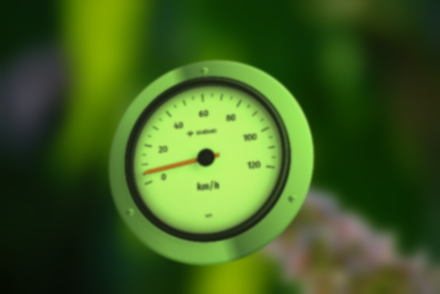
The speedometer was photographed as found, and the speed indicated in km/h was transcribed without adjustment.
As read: 5 km/h
